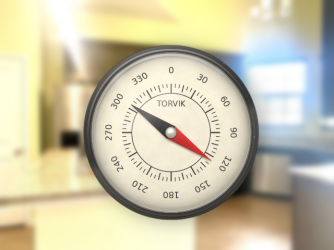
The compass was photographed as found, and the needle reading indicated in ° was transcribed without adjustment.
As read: 125 °
